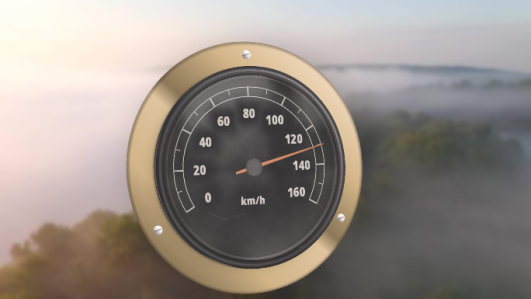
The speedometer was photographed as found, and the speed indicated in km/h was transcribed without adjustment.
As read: 130 km/h
